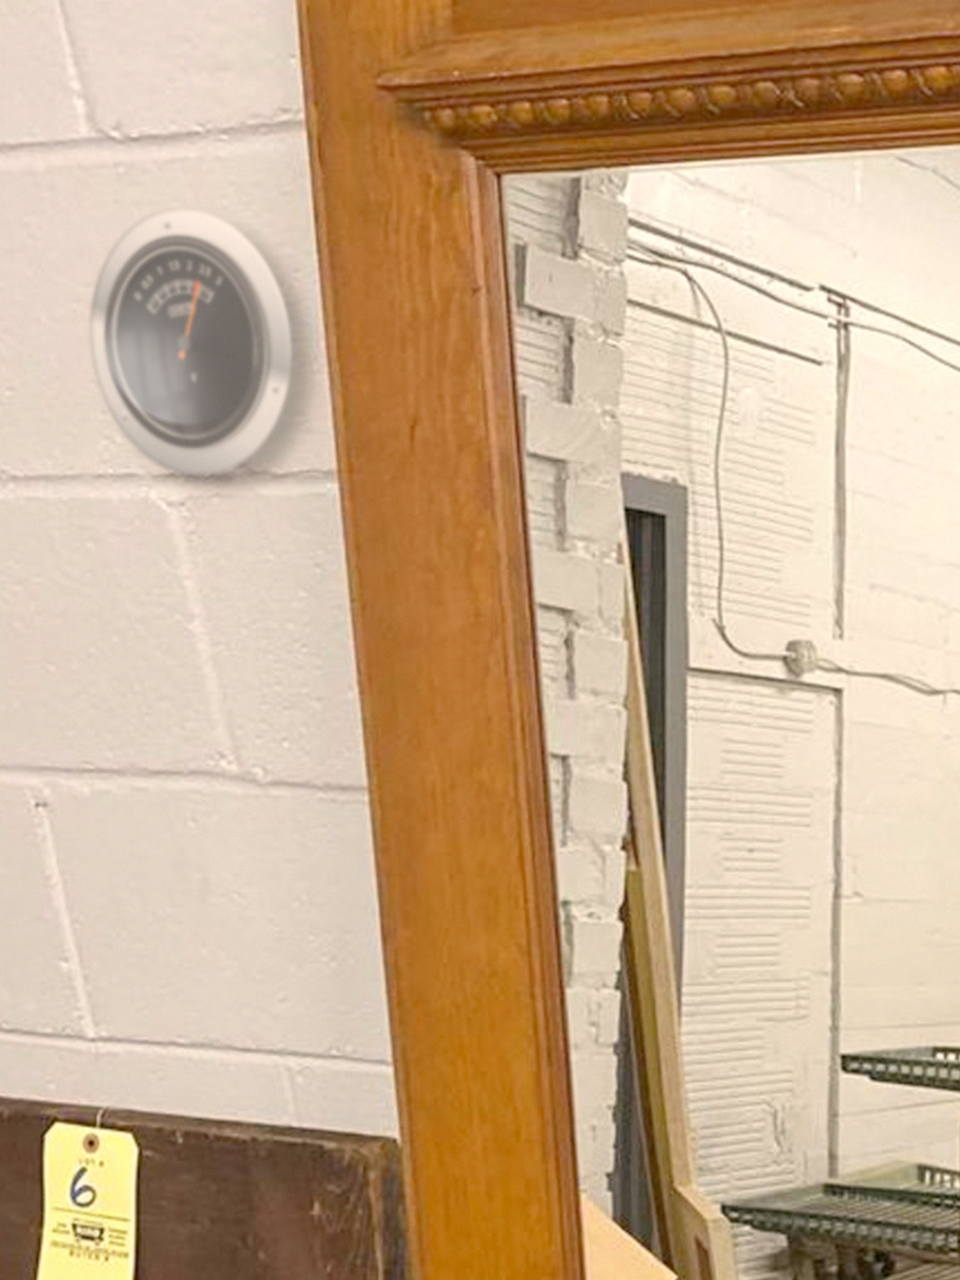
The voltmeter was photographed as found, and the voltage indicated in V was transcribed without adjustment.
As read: 2.5 V
